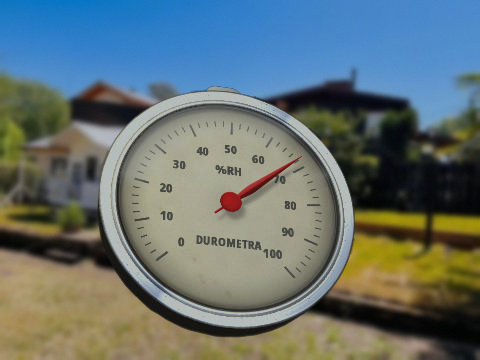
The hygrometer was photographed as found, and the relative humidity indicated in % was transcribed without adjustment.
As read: 68 %
